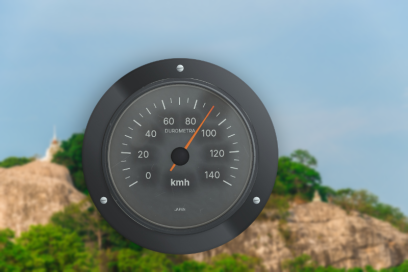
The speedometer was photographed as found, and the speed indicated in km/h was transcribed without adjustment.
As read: 90 km/h
